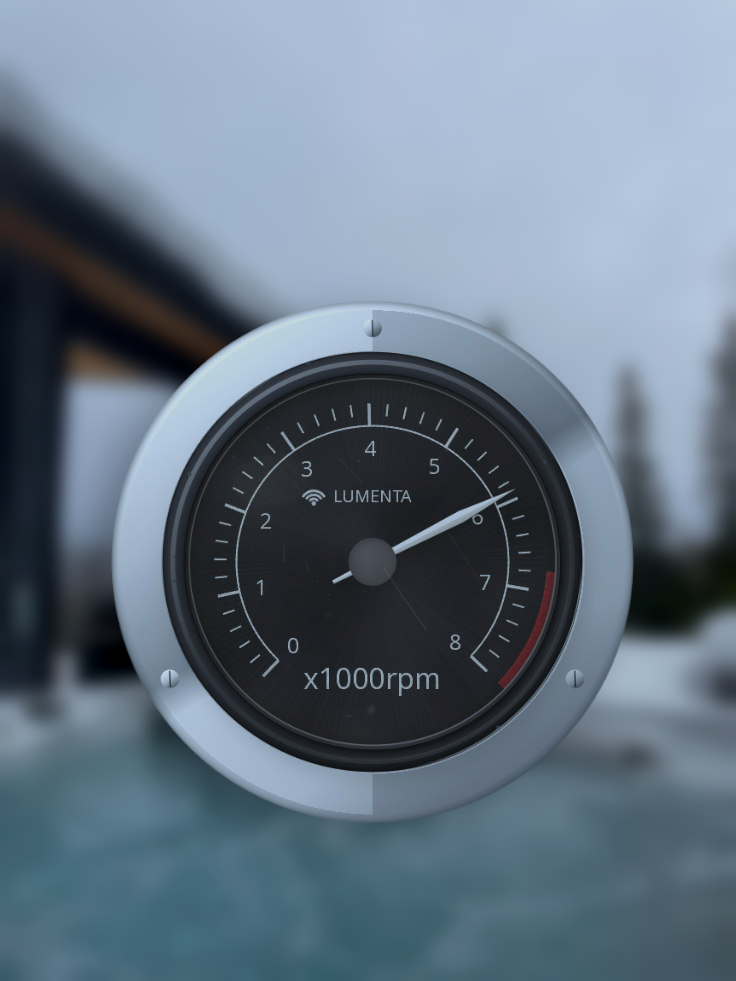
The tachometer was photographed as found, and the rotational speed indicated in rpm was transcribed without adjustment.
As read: 5900 rpm
